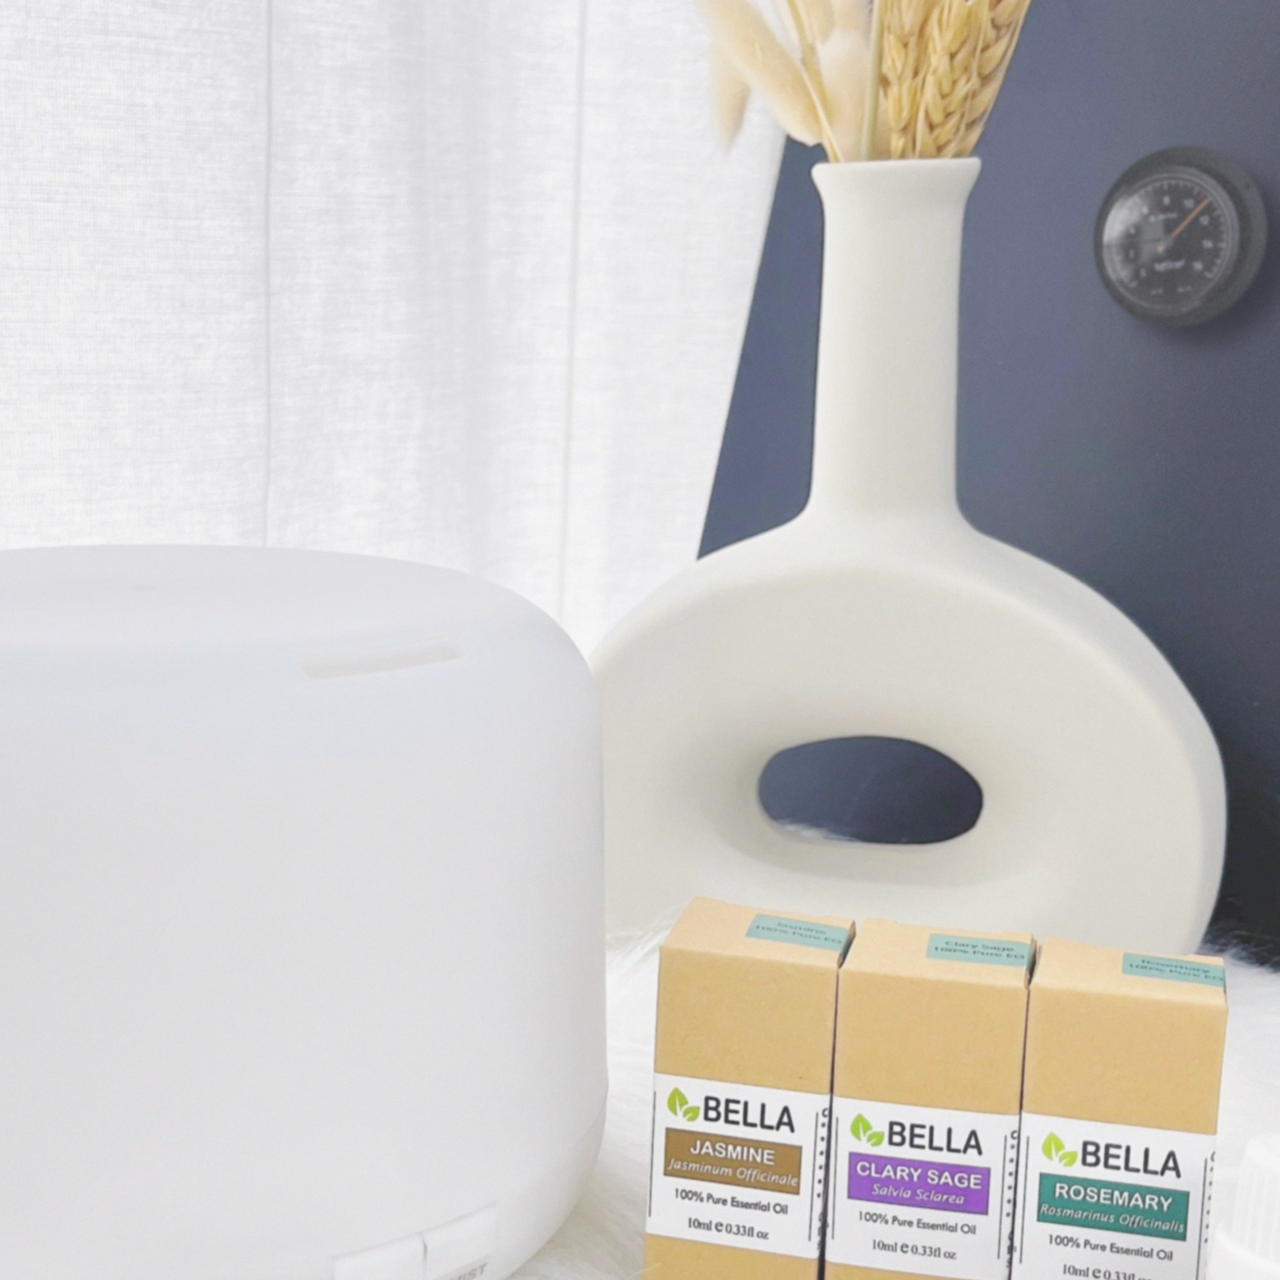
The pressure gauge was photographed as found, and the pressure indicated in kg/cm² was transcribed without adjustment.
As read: 11 kg/cm²
